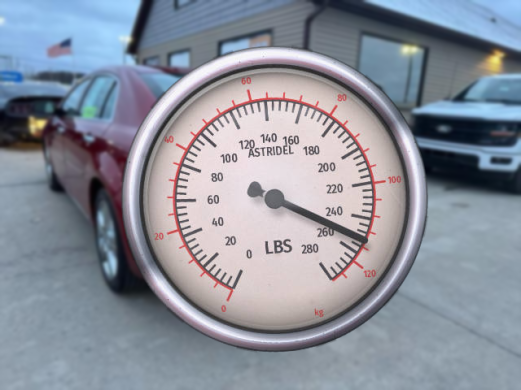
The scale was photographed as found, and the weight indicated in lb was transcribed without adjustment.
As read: 252 lb
